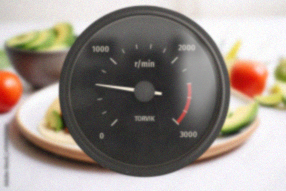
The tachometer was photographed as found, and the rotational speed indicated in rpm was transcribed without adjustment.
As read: 600 rpm
